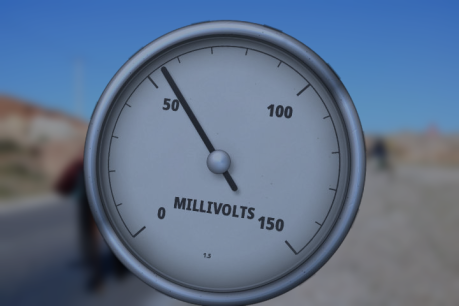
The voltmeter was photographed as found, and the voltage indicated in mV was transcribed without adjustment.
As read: 55 mV
